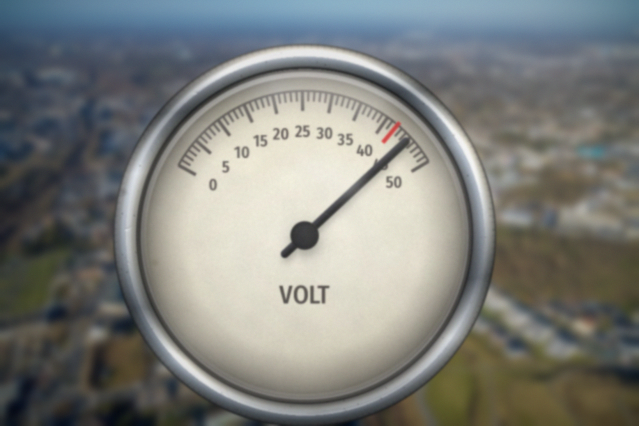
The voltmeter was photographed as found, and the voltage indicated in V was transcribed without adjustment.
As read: 45 V
